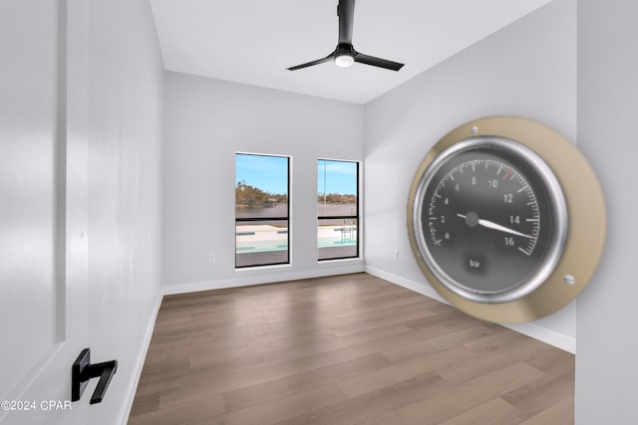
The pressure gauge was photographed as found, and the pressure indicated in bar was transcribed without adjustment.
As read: 15 bar
